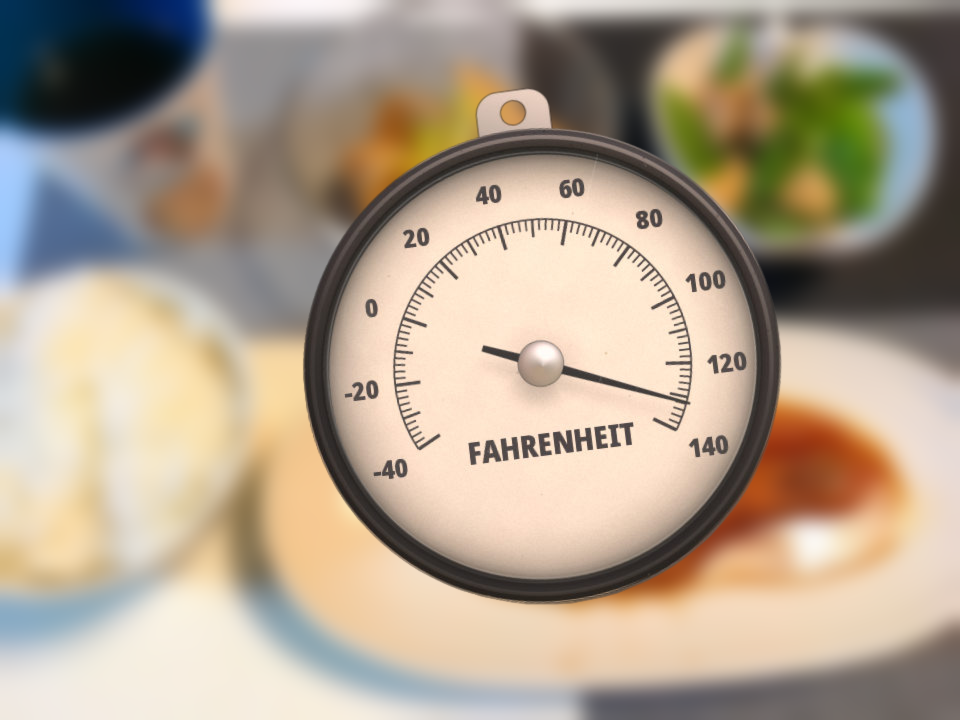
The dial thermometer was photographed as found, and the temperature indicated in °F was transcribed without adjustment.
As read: 132 °F
